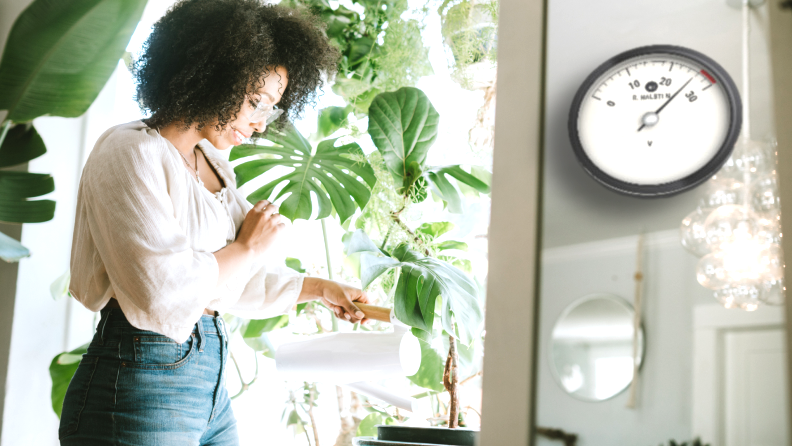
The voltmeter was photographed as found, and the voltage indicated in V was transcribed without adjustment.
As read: 26 V
